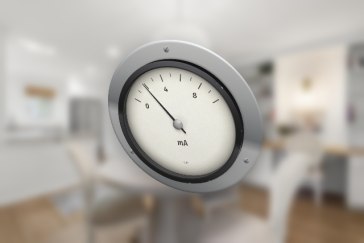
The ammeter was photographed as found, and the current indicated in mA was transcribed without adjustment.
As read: 2 mA
